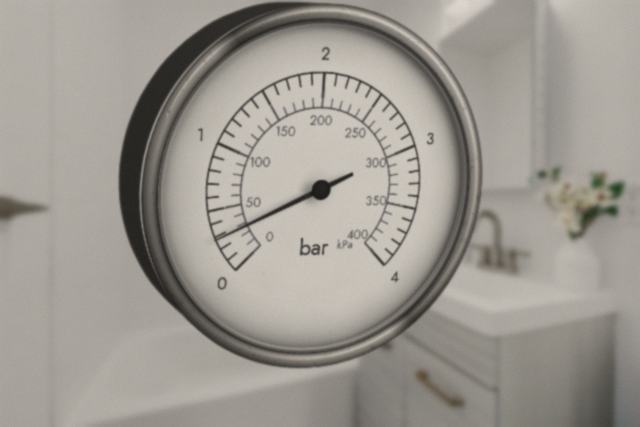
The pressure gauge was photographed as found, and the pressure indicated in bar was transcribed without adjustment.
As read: 0.3 bar
